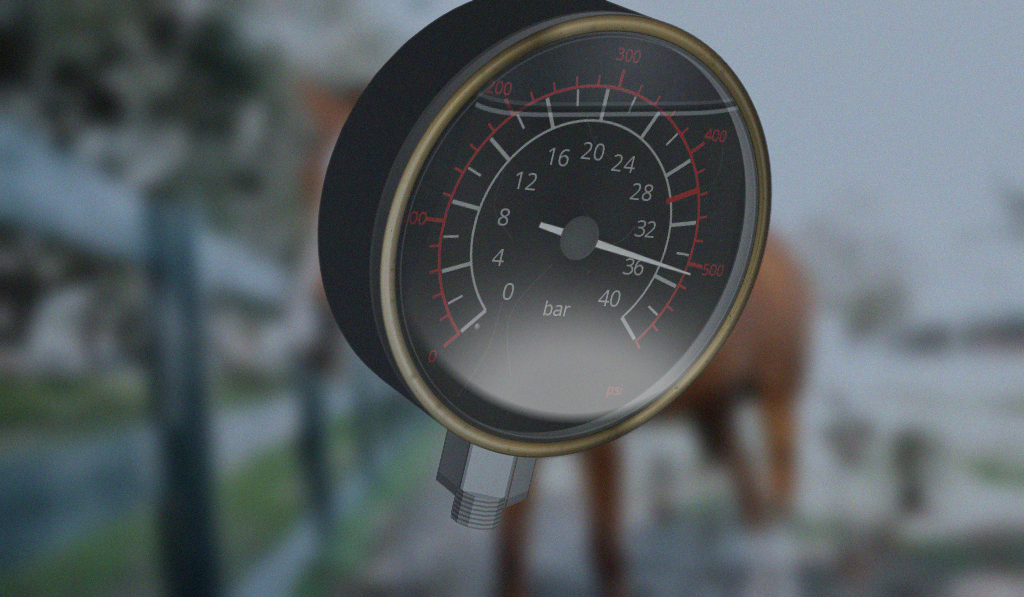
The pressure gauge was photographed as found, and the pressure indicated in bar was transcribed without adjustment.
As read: 35 bar
